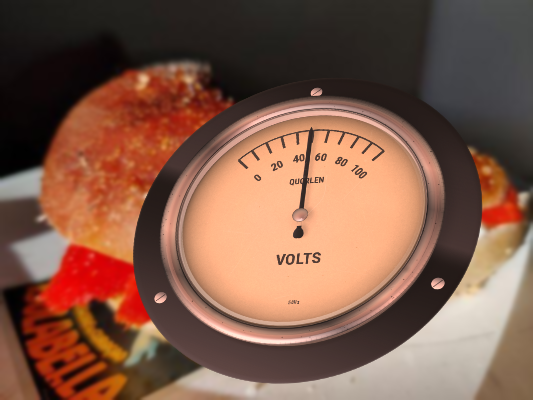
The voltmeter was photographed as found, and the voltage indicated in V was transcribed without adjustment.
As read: 50 V
